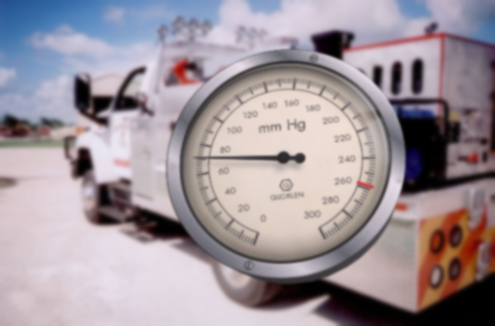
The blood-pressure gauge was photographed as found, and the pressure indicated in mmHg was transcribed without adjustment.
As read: 70 mmHg
